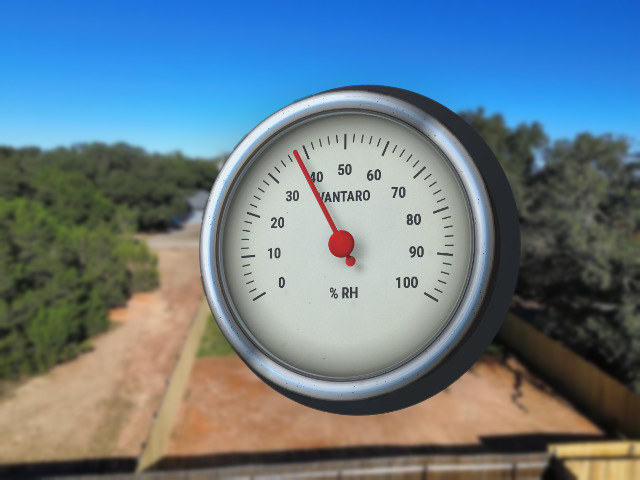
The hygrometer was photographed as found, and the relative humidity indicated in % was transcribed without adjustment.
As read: 38 %
